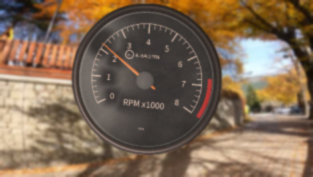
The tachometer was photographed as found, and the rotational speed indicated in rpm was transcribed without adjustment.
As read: 2200 rpm
